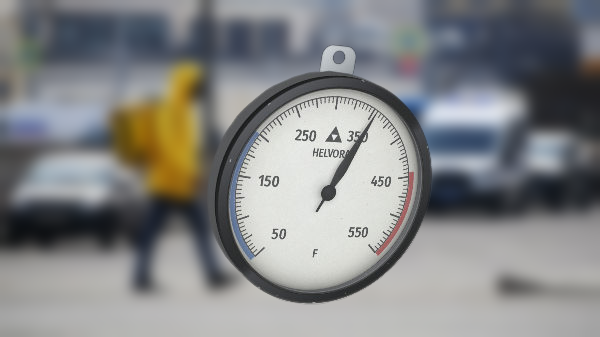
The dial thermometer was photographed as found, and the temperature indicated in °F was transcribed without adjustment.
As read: 350 °F
